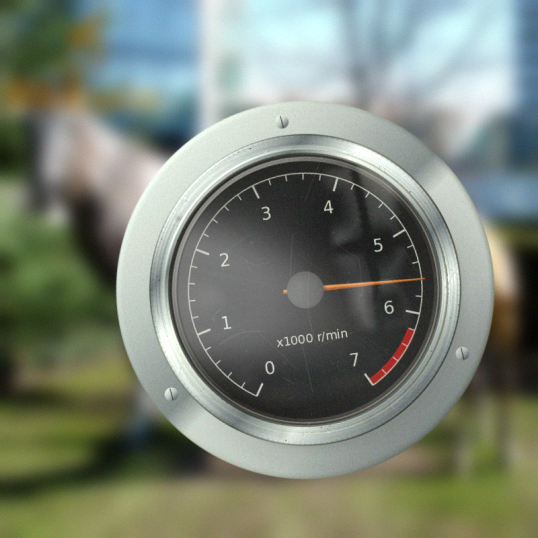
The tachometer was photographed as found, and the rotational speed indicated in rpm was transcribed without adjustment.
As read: 5600 rpm
